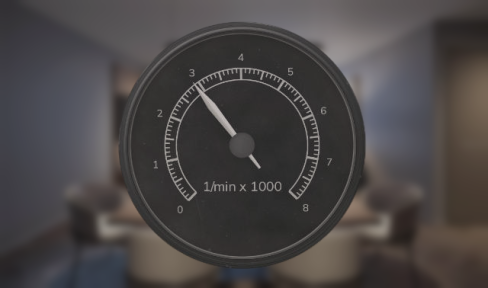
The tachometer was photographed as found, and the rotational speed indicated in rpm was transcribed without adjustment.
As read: 2900 rpm
